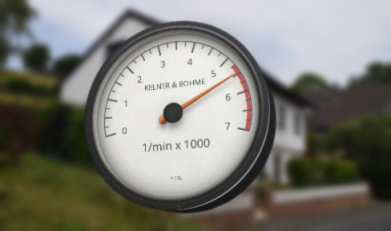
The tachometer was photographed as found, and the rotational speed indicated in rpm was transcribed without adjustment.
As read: 5500 rpm
